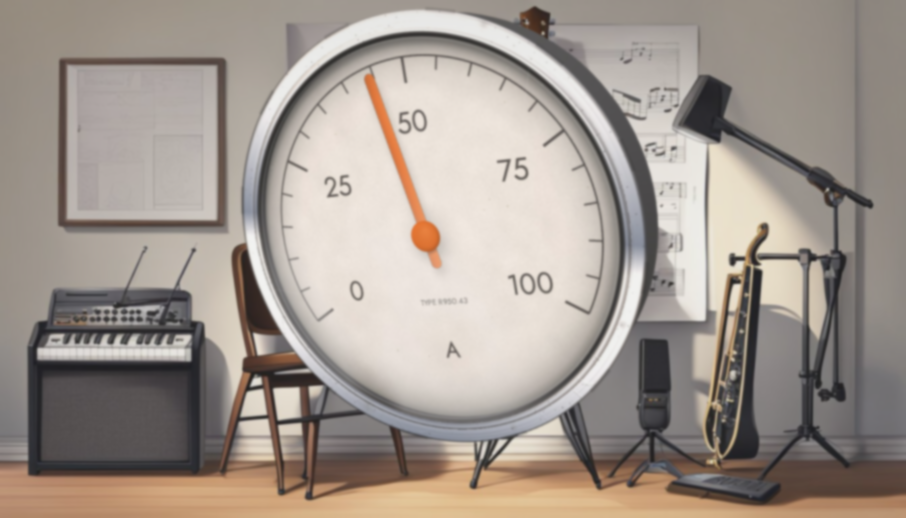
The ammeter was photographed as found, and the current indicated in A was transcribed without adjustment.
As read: 45 A
